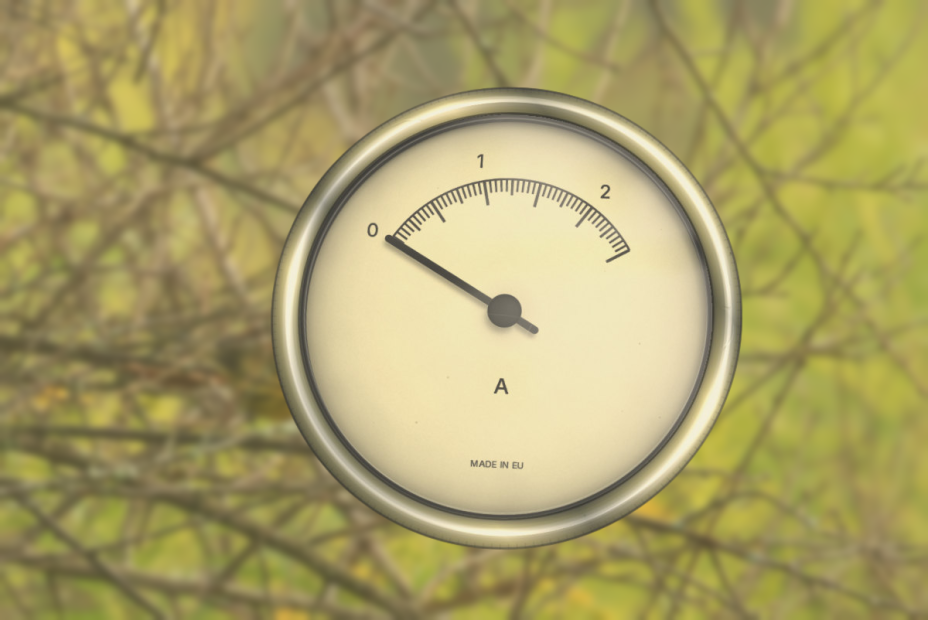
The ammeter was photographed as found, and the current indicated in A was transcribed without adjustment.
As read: 0 A
